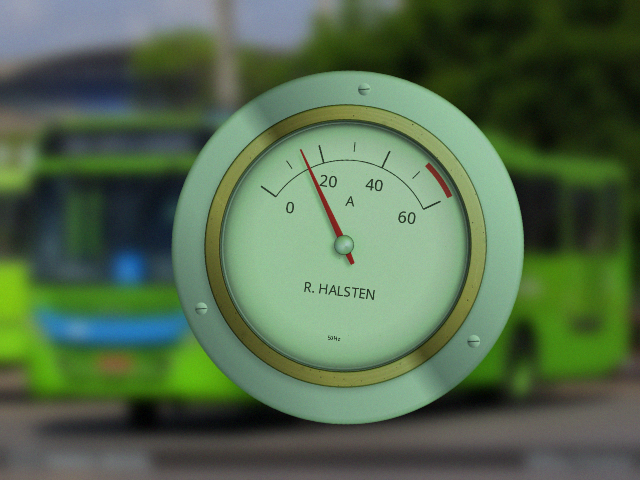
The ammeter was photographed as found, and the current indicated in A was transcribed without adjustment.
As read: 15 A
